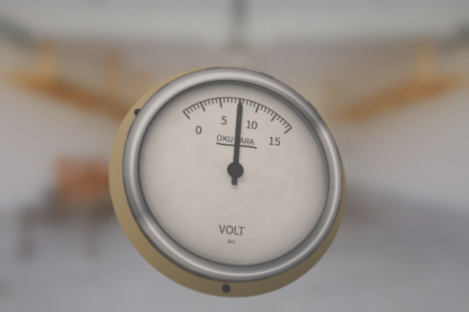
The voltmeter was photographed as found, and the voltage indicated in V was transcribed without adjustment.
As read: 7.5 V
